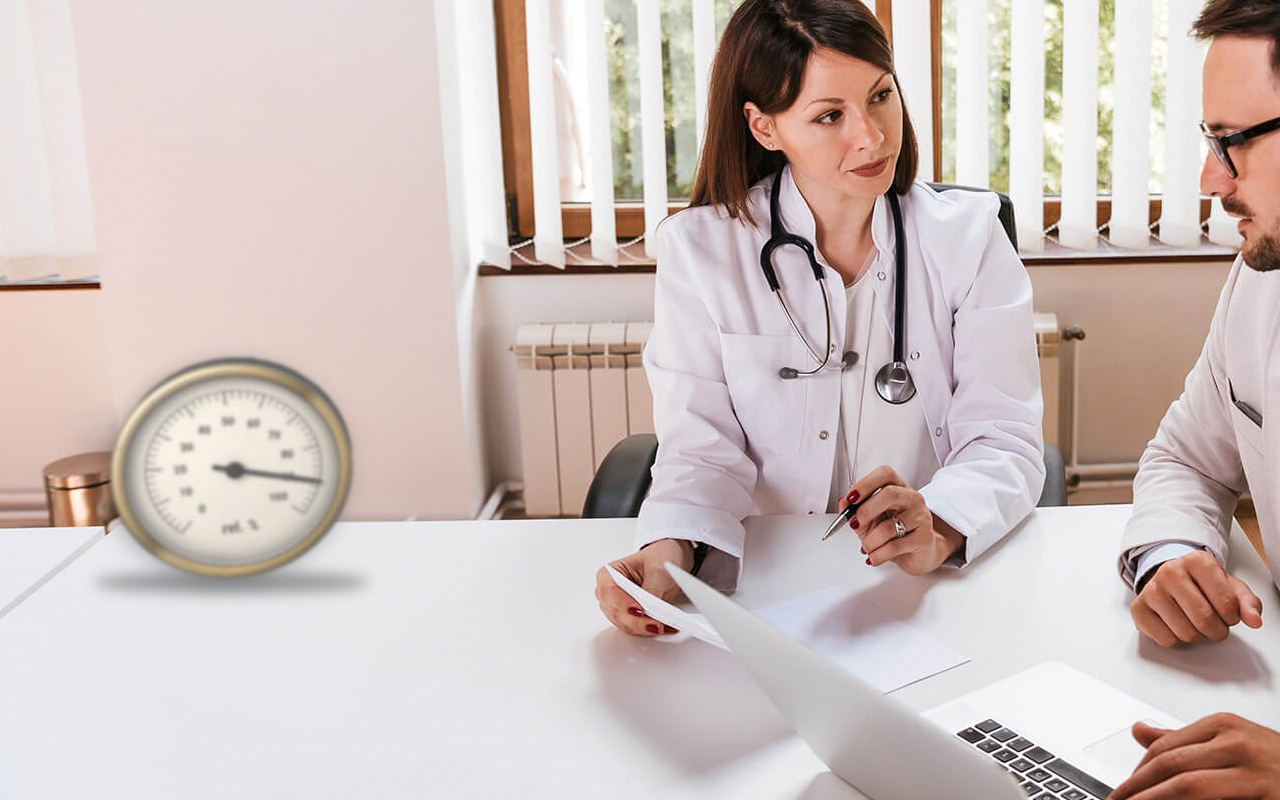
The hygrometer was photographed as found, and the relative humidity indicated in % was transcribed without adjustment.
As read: 90 %
